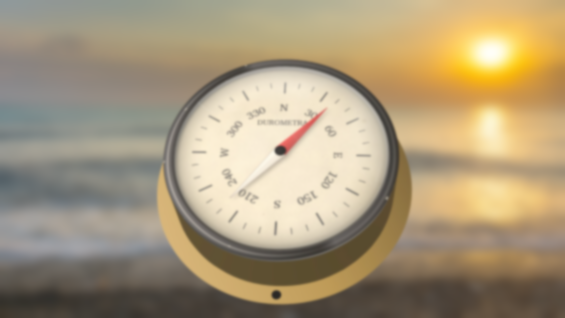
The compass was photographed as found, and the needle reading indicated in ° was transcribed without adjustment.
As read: 40 °
